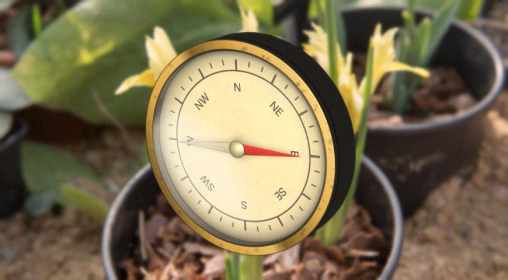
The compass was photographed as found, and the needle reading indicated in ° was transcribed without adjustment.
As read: 90 °
